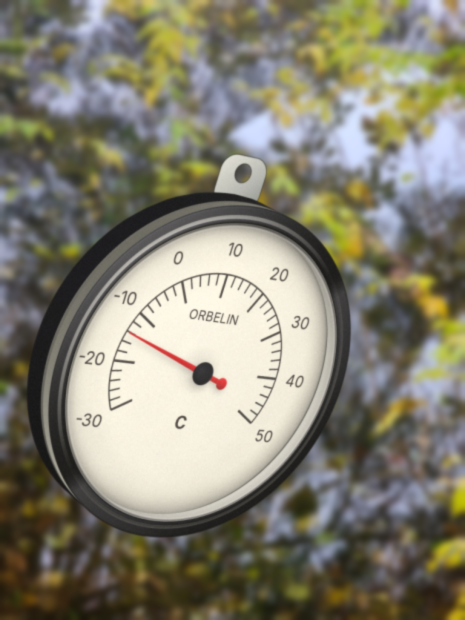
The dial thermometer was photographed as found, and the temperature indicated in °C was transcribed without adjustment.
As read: -14 °C
